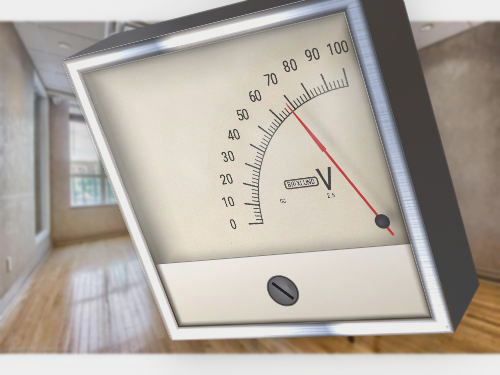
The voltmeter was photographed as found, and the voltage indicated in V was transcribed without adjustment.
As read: 70 V
